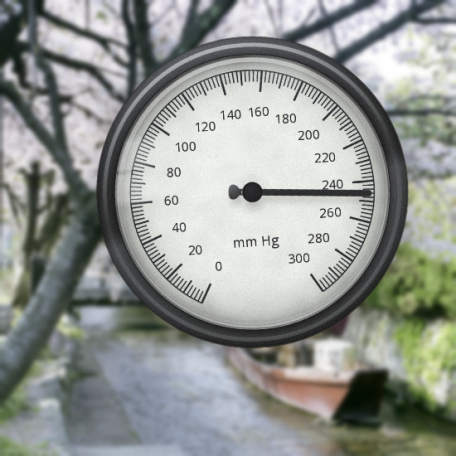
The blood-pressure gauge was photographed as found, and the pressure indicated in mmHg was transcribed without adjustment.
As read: 246 mmHg
